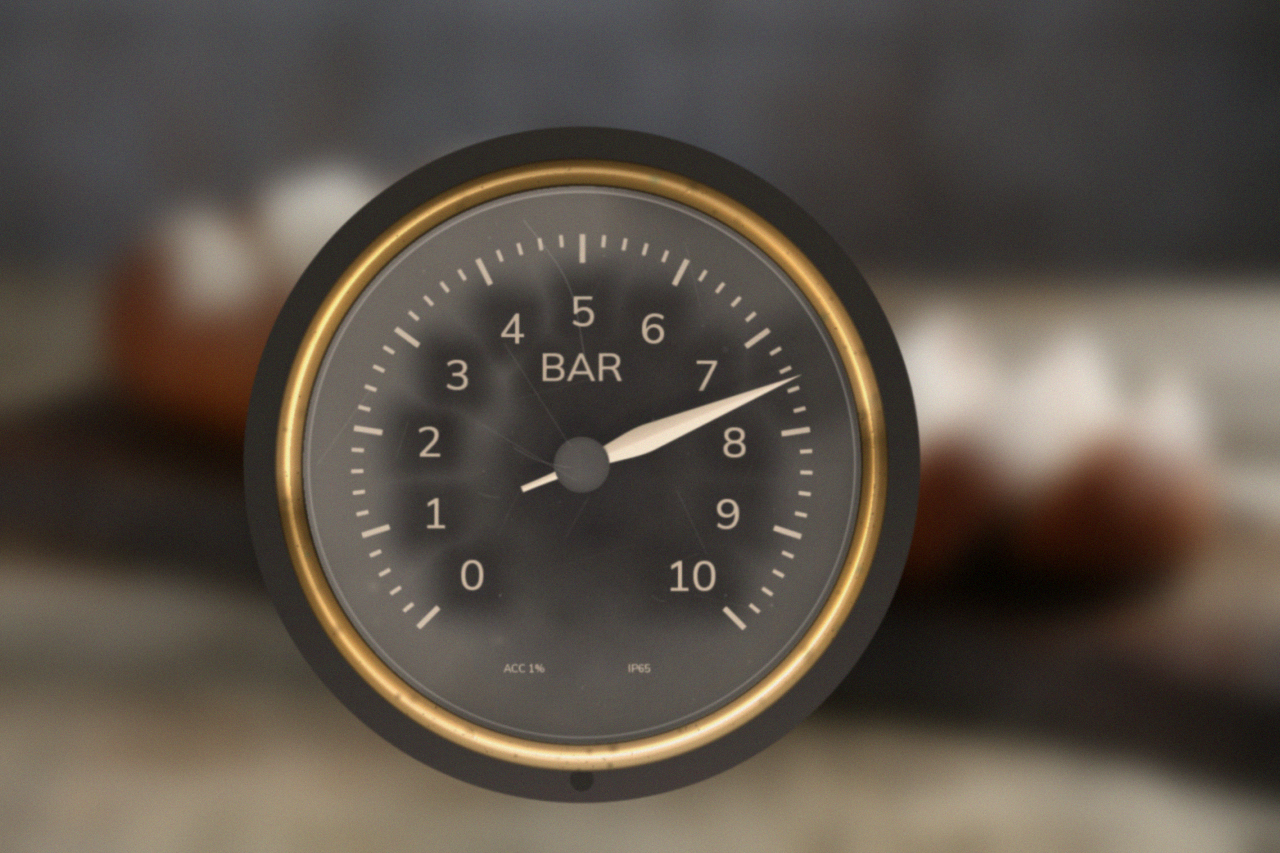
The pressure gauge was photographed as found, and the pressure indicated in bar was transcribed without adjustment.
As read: 7.5 bar
